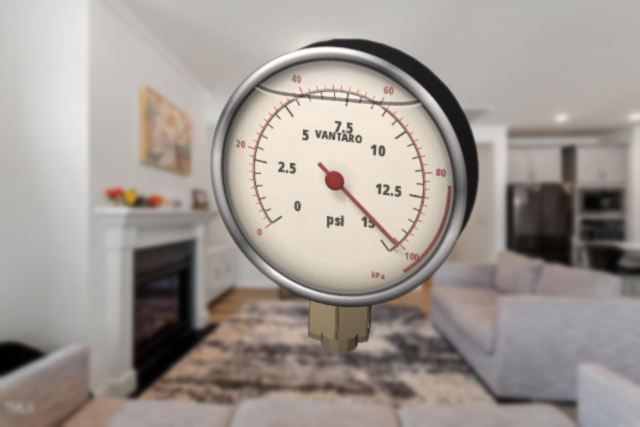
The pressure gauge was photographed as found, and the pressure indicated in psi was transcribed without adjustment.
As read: 14.5 psi
